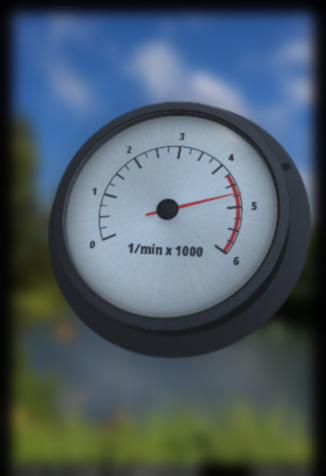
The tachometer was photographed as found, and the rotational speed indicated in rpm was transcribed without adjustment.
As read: 4750 rpm
